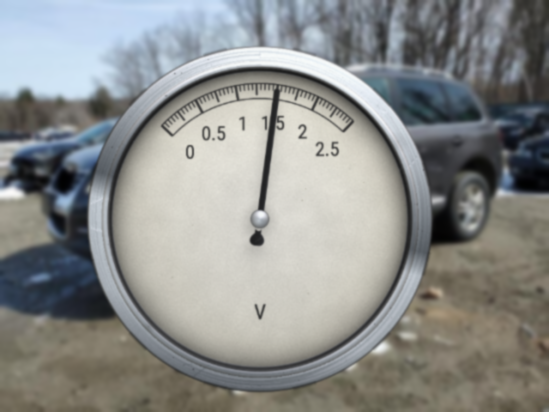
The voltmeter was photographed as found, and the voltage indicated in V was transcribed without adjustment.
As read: 1.5 V
